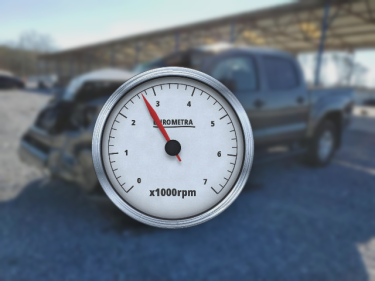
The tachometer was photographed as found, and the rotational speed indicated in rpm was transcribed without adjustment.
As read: 2700 rpm
